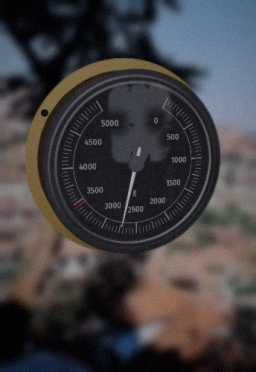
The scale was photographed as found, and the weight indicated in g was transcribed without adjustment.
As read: 2750 g
